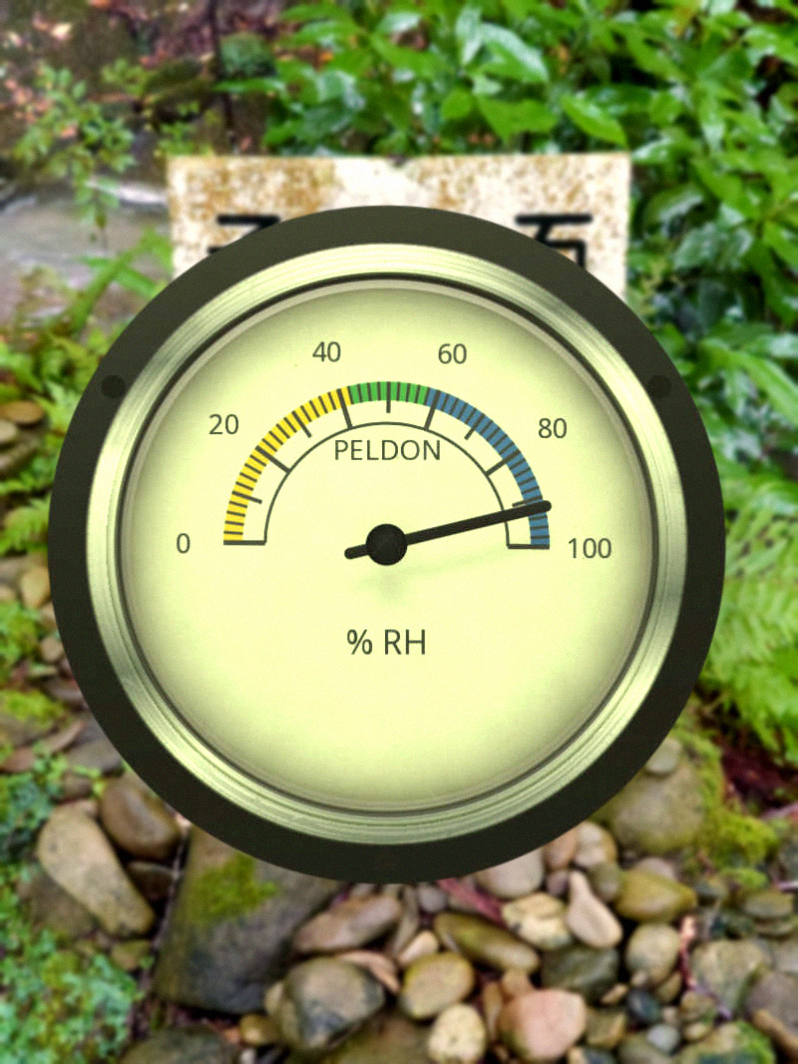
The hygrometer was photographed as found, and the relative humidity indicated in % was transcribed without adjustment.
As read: 92 %
